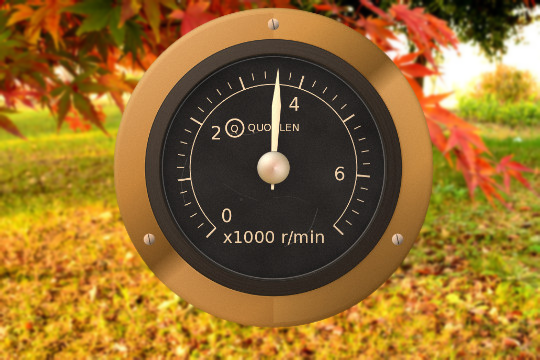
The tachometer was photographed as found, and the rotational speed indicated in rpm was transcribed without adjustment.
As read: 3600 rpm
